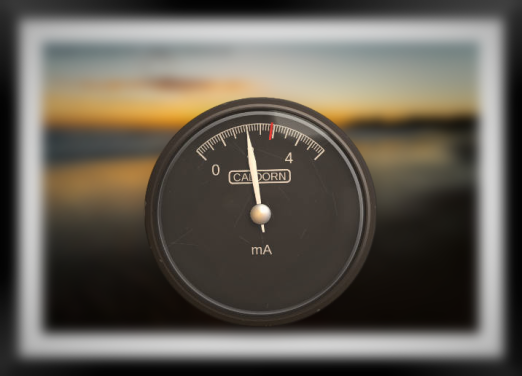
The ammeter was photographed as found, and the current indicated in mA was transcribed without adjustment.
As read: 2 mA
